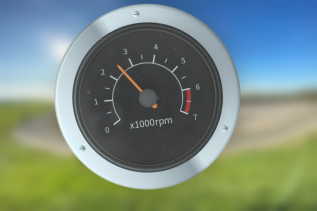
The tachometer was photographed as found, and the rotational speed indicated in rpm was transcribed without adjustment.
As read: 2500 rpm
